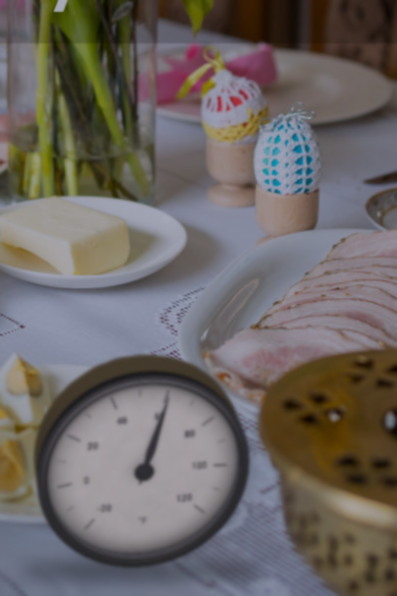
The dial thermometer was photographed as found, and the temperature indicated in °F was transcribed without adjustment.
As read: 60 °F
